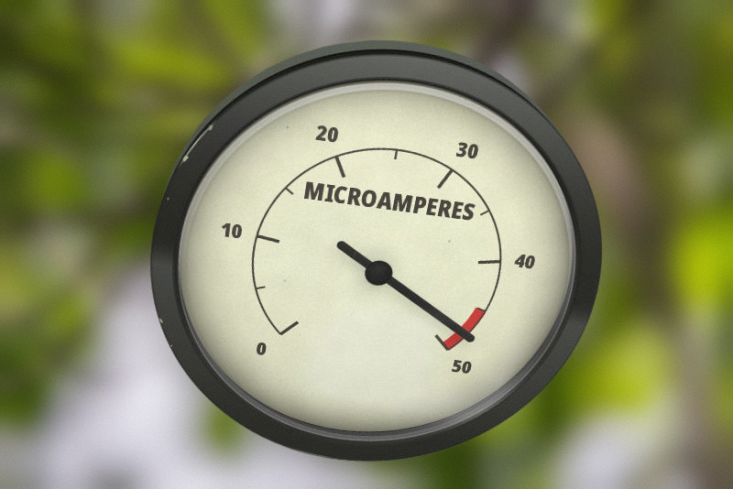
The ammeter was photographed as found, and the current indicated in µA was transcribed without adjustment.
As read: 47.5 µA
